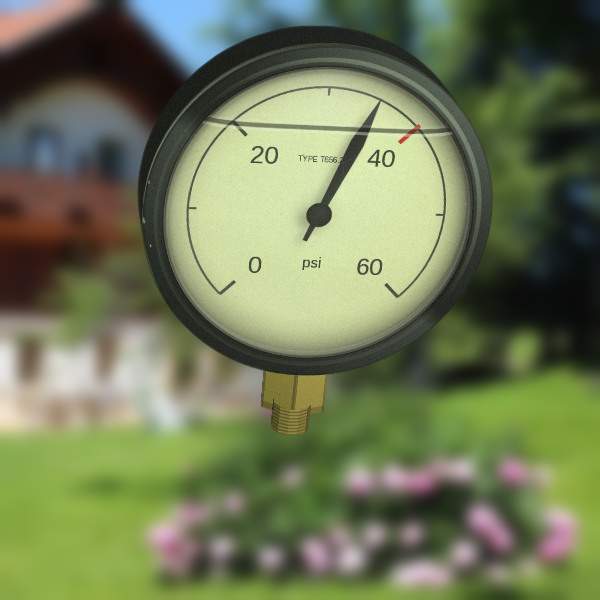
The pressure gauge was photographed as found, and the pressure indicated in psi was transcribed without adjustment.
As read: 35 psi
